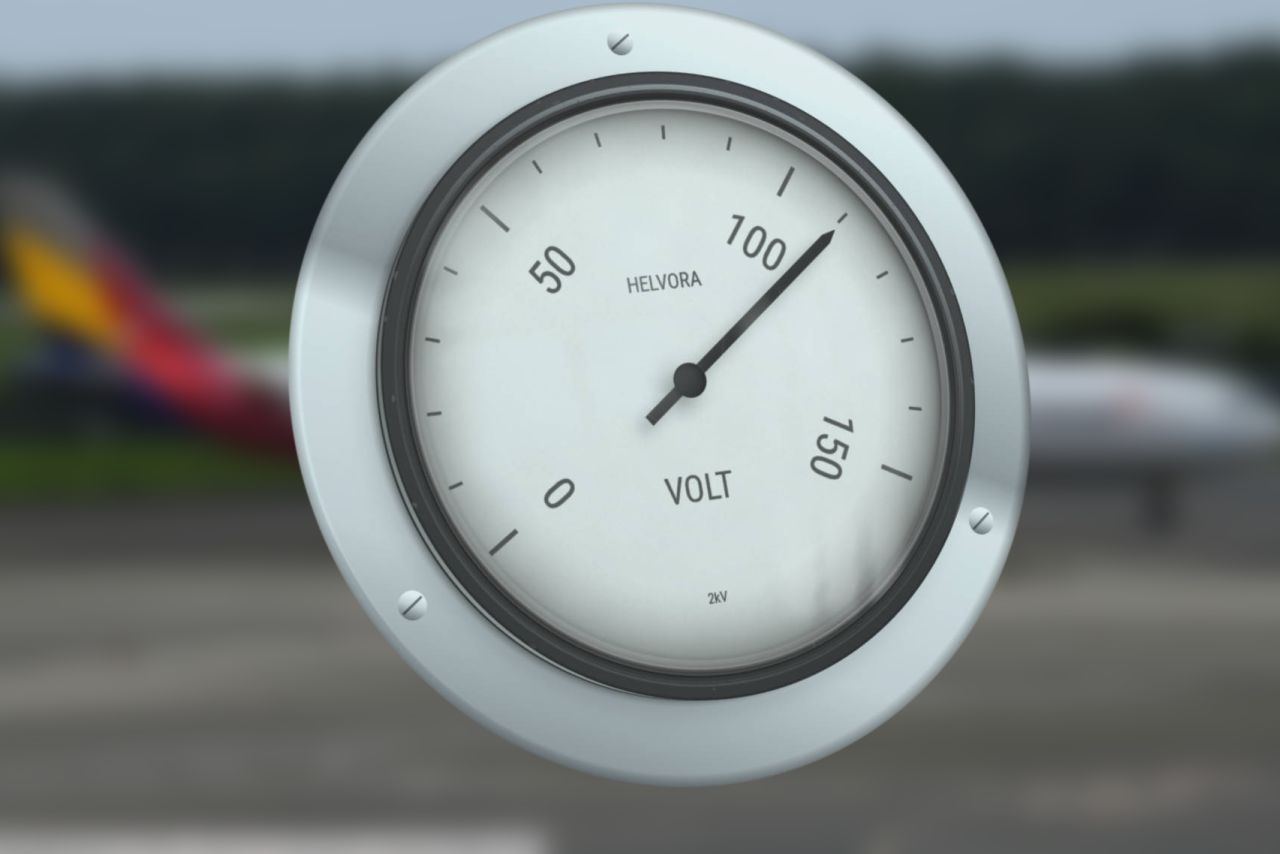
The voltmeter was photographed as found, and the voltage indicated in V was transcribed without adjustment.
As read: 110 V
